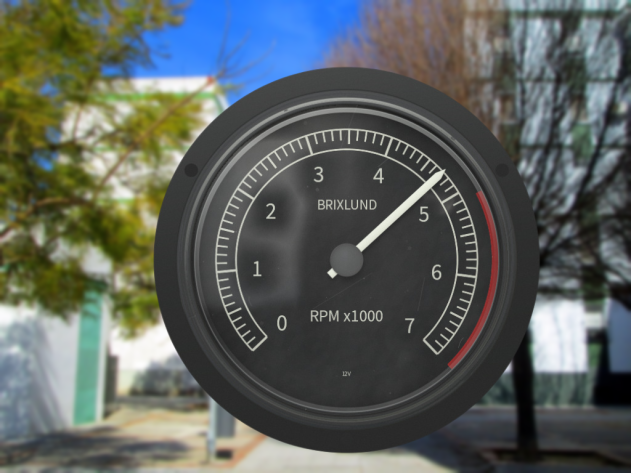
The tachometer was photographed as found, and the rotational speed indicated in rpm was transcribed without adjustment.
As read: 4700 rpm
